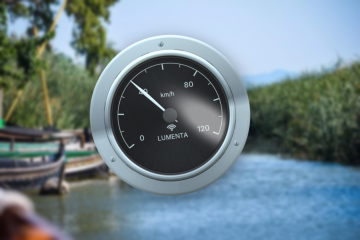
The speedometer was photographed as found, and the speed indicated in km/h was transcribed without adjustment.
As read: 40 km/h
